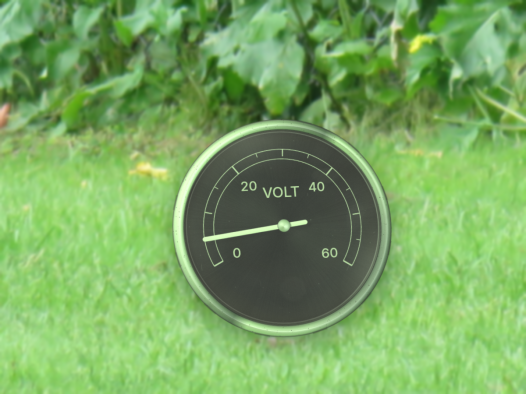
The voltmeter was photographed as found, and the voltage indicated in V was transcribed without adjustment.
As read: 5 V
